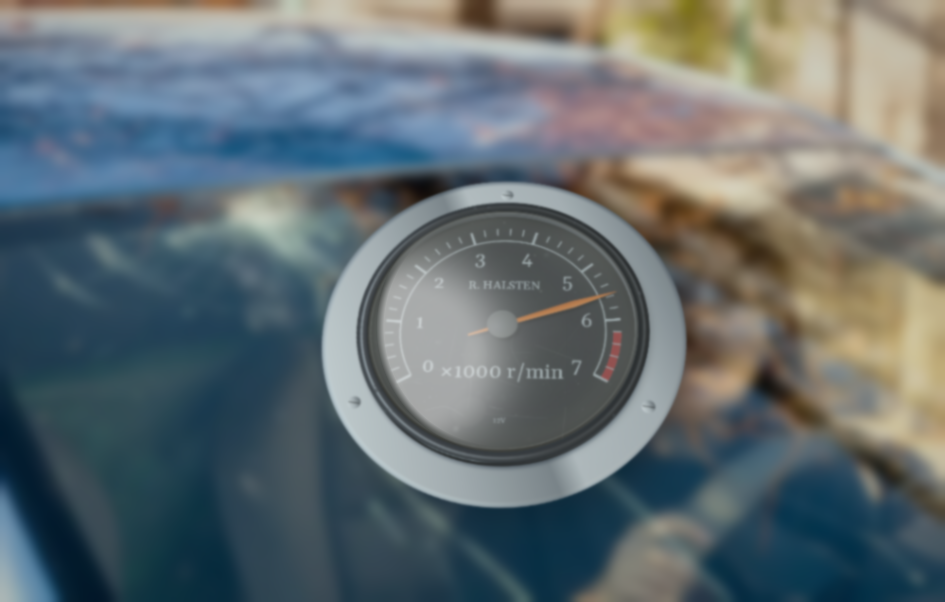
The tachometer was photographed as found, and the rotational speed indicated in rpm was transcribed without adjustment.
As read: 5600 rpm
